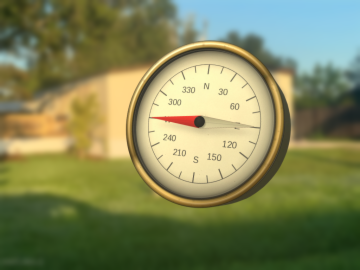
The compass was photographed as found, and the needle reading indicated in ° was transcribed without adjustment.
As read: 270 °
